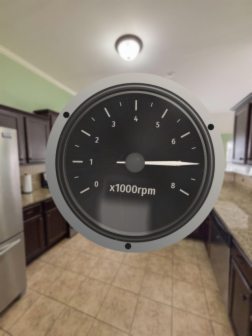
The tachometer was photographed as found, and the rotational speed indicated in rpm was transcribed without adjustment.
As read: 7000 rpm
